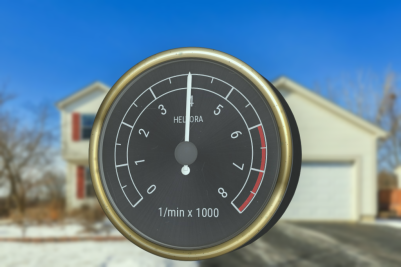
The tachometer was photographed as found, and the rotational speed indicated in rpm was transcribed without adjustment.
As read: 4000 rpm
